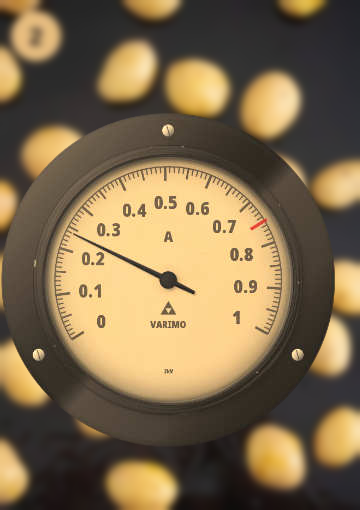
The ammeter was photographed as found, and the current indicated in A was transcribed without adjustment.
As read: 0.24 A
